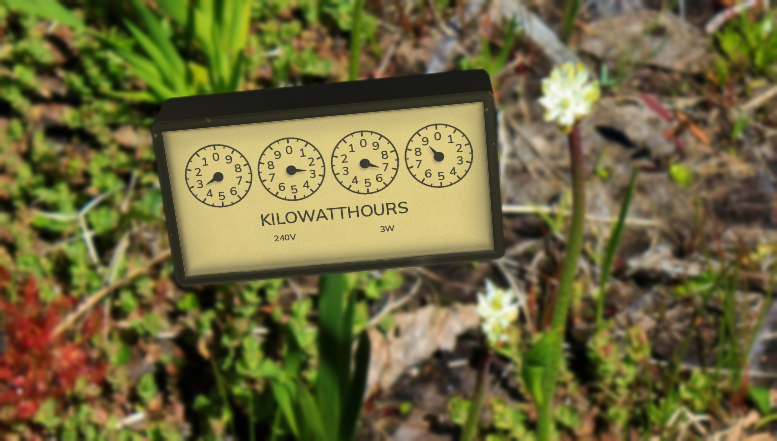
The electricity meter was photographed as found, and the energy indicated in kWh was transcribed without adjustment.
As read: 3269 kWh
